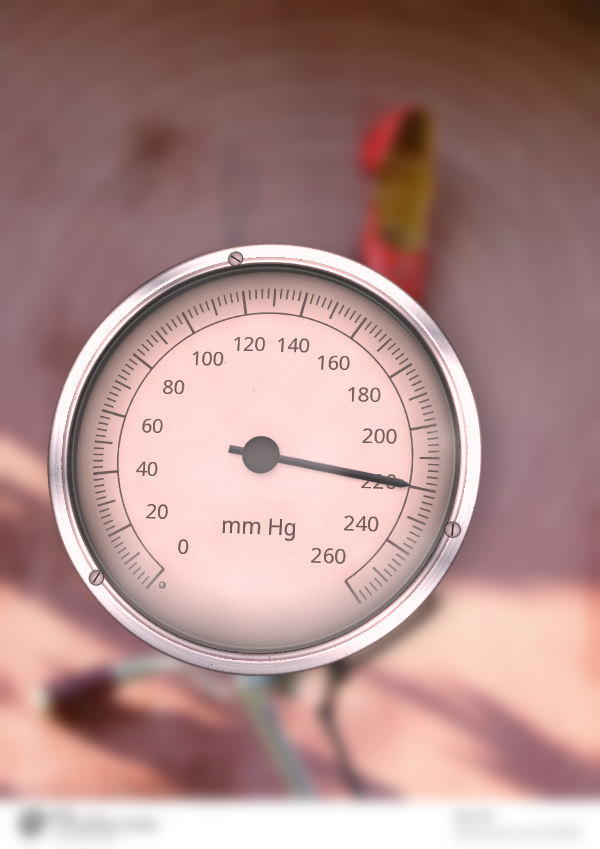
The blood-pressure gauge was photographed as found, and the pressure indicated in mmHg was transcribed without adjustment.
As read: 220 mmHg
